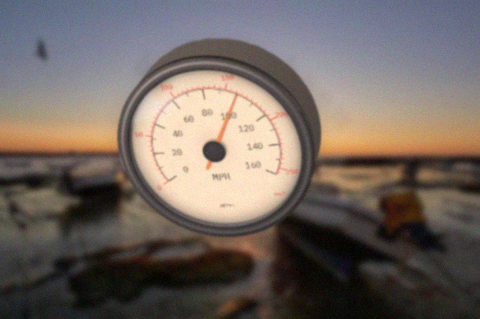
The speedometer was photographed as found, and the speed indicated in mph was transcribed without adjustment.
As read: 100 mph
